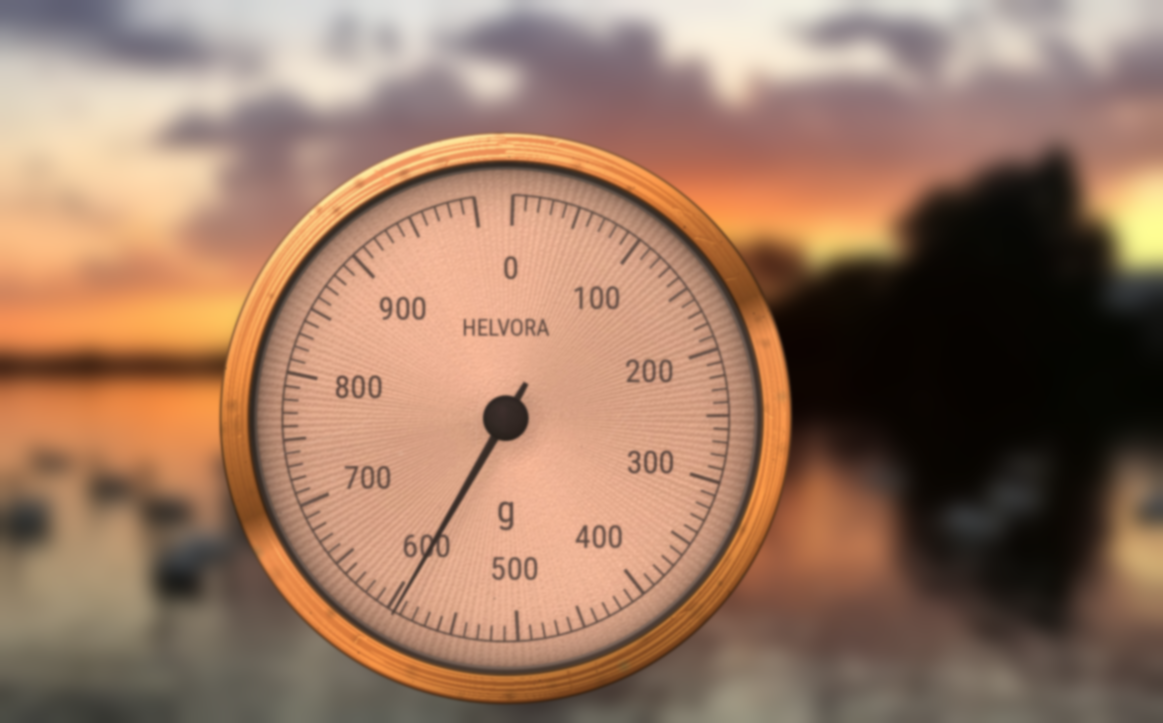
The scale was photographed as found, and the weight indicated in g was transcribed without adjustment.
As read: 595 g
